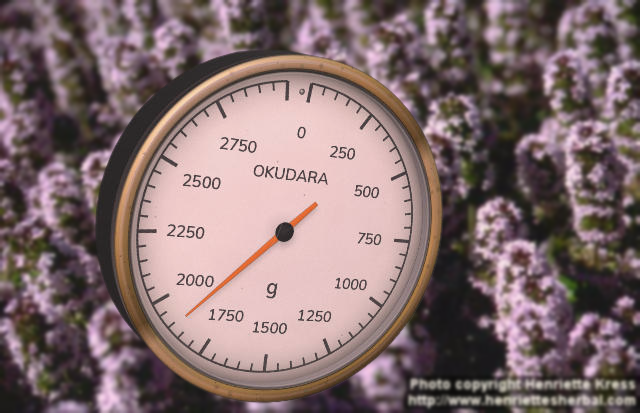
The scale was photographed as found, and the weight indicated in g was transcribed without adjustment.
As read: 1900 g
